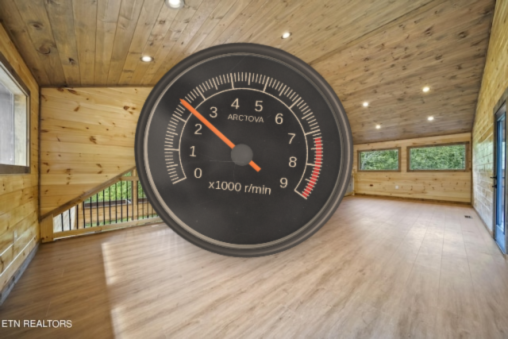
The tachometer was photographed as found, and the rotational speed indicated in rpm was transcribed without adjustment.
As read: 2500 rpm
